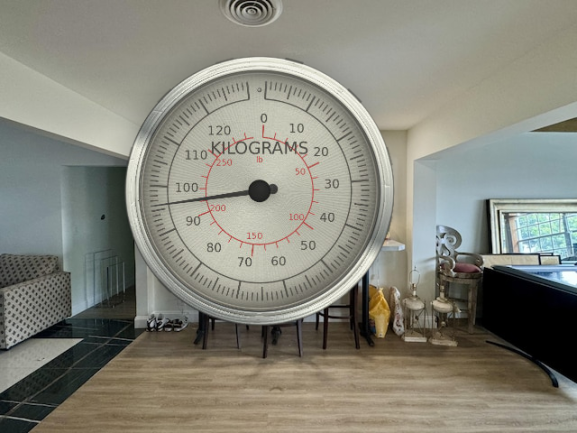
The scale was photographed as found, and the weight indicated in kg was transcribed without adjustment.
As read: 96 kg
